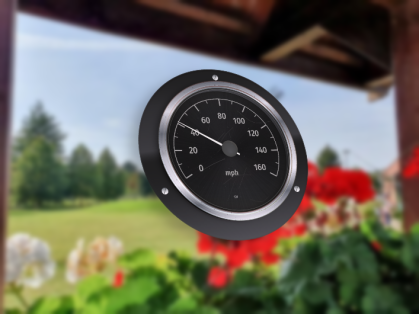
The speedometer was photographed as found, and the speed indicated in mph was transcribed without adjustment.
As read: 40 mph
